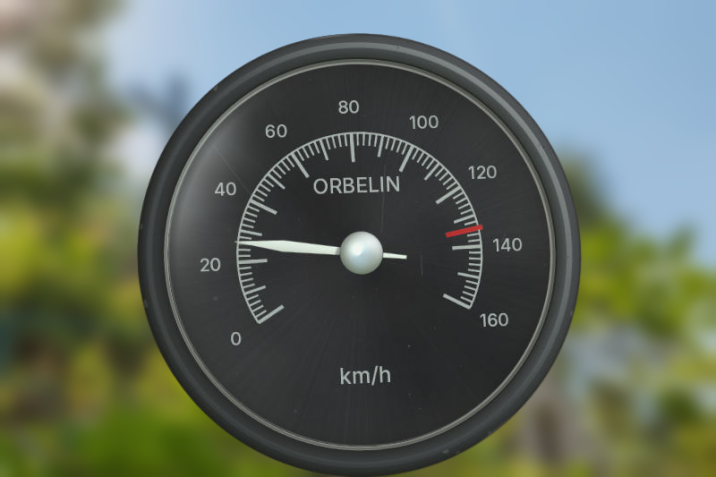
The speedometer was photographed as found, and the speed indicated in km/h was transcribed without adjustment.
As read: 26 km/h
